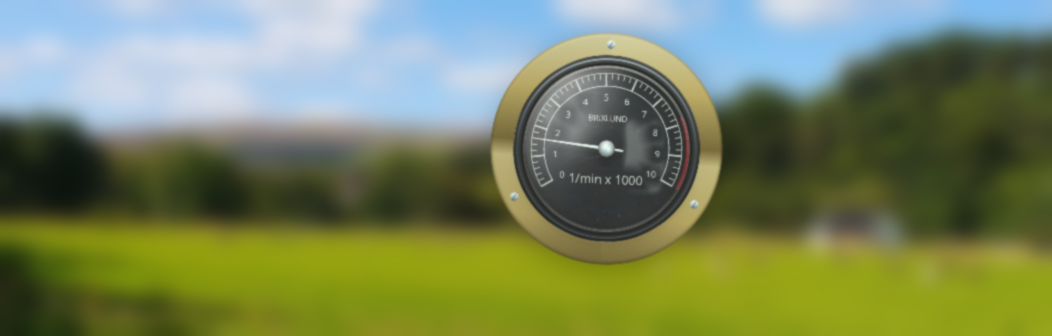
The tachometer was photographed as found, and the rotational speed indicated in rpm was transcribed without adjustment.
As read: 1600 rpm
